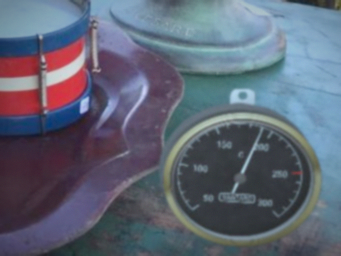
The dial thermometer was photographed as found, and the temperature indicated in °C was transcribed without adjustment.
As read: 190 °C
